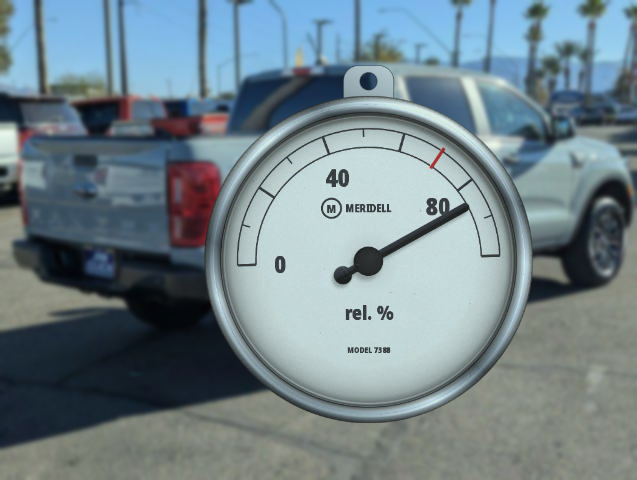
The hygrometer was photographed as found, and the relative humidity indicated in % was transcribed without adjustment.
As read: 85 %
